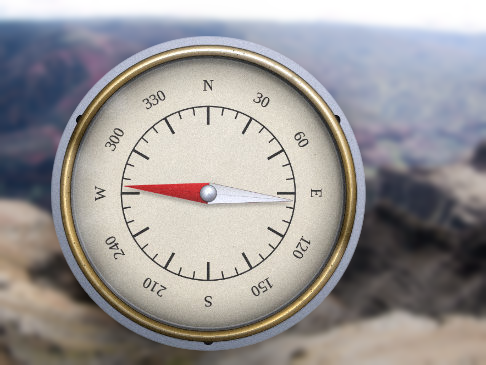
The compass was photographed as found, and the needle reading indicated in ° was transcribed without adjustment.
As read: 275 °
